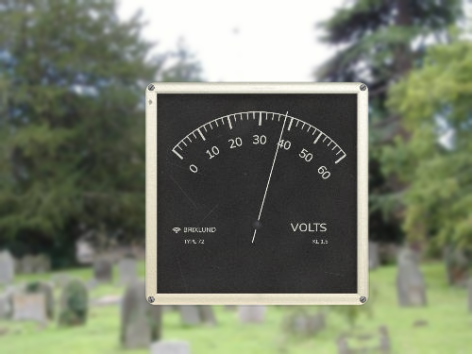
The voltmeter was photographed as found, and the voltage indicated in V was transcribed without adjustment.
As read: 38 V
